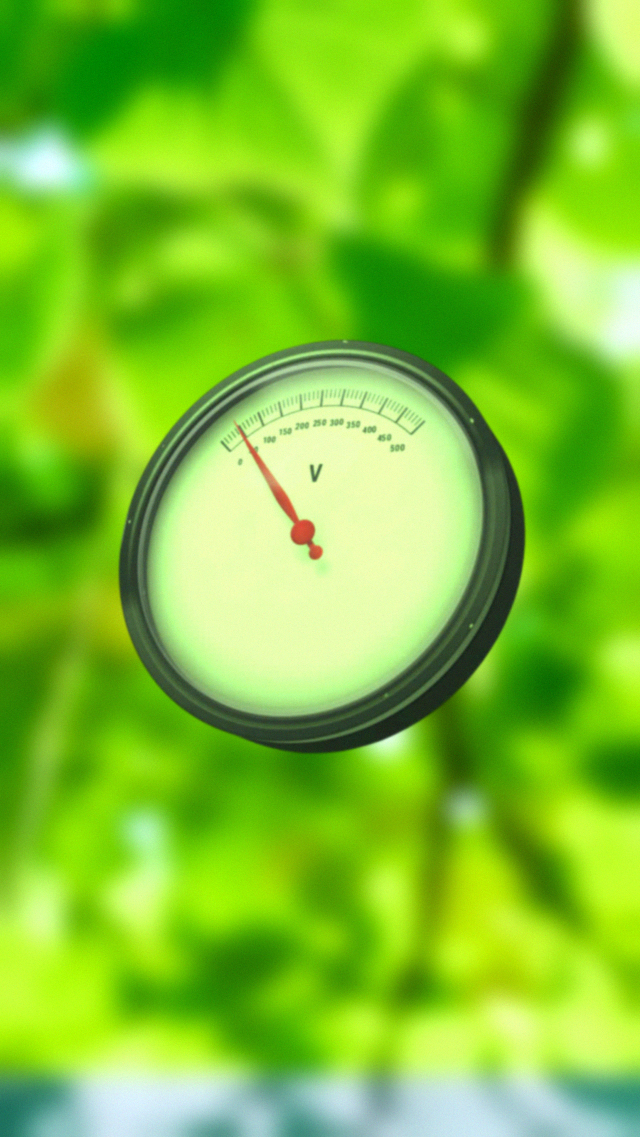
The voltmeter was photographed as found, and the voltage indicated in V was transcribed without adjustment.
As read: 50 V
